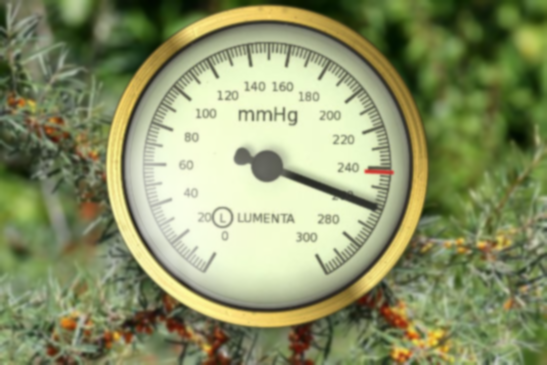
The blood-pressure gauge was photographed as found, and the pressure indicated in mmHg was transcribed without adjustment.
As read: 260 mmHg
